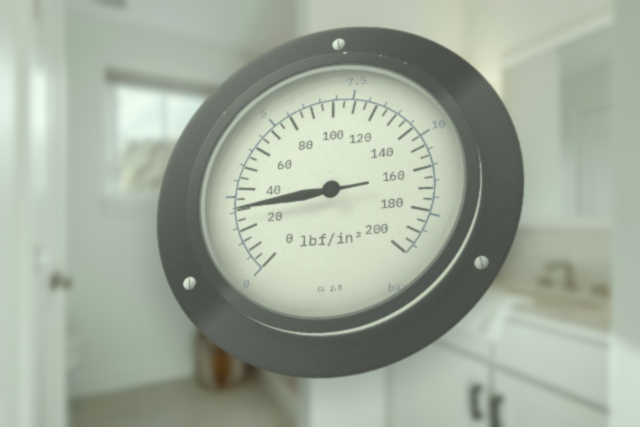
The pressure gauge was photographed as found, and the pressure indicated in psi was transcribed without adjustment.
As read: 30 psi
